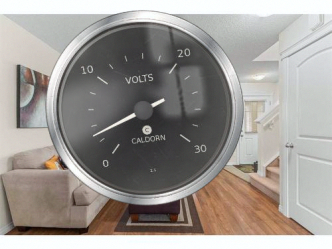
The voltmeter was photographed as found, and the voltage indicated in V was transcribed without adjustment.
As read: 3 V
